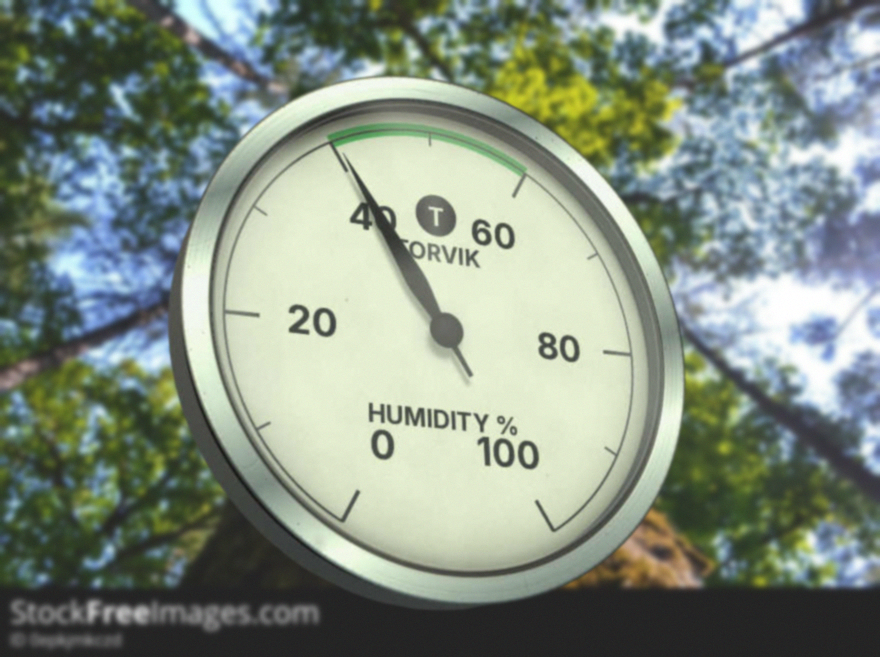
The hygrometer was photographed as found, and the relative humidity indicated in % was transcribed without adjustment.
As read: 40 %
